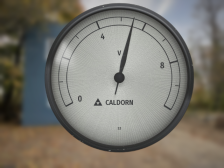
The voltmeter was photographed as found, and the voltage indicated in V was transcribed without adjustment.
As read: 5.5 V
